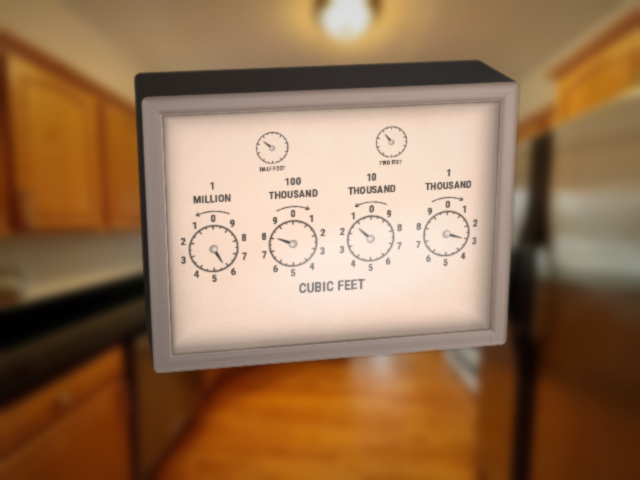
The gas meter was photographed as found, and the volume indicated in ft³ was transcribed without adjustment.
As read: 581300 ft³
